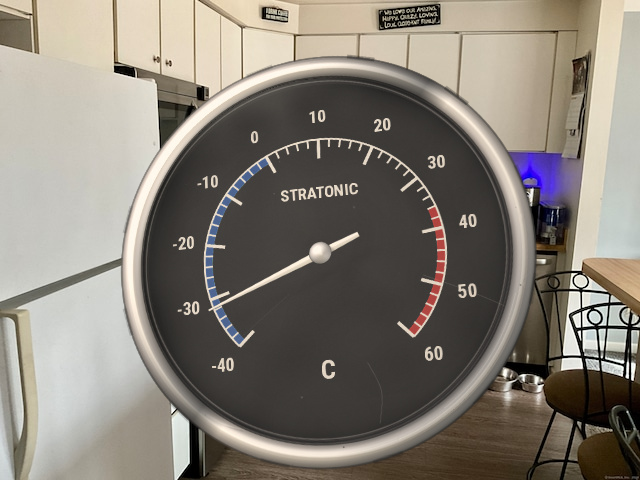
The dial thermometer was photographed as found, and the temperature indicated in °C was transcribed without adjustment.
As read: -32 °C
